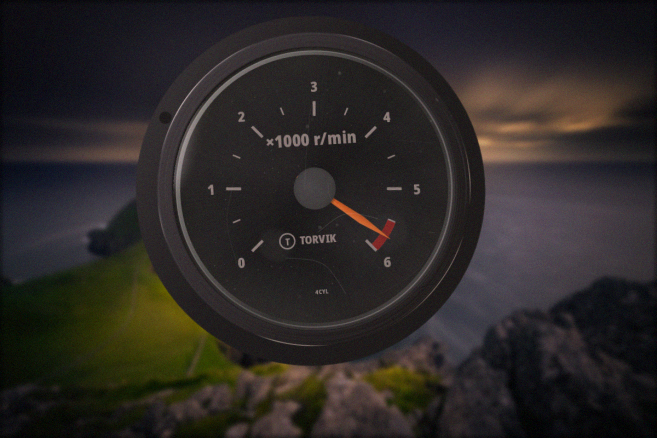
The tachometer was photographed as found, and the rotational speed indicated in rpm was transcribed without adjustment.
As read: 5750 rpm
